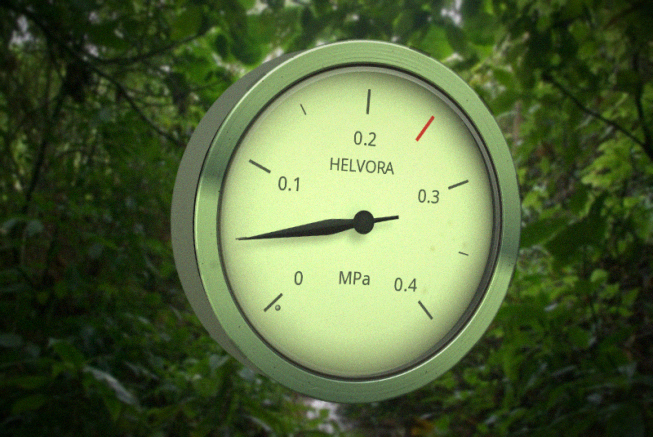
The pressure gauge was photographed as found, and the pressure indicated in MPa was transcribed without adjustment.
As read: 0.05 MPa
